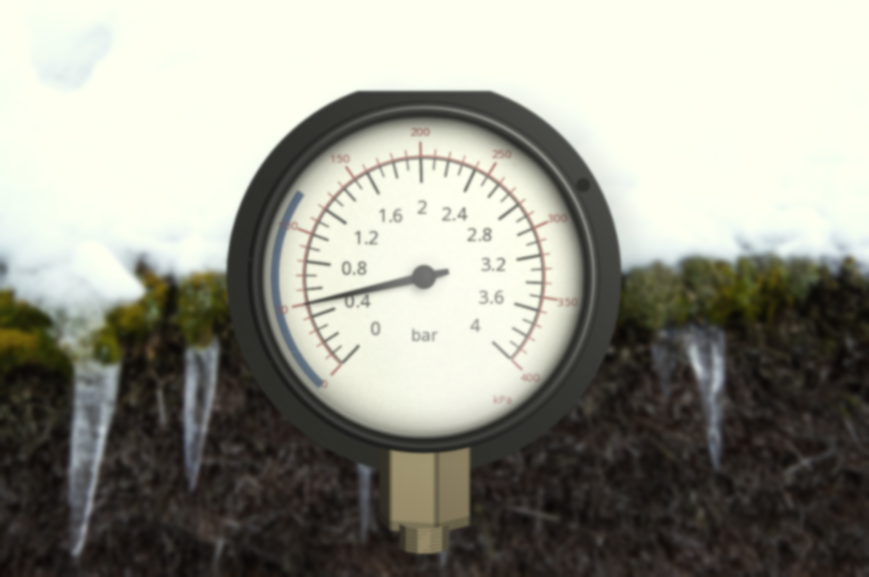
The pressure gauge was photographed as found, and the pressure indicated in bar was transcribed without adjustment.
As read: 0.5 bar
